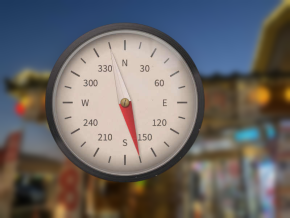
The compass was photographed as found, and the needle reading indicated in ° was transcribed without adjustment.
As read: 165 °
